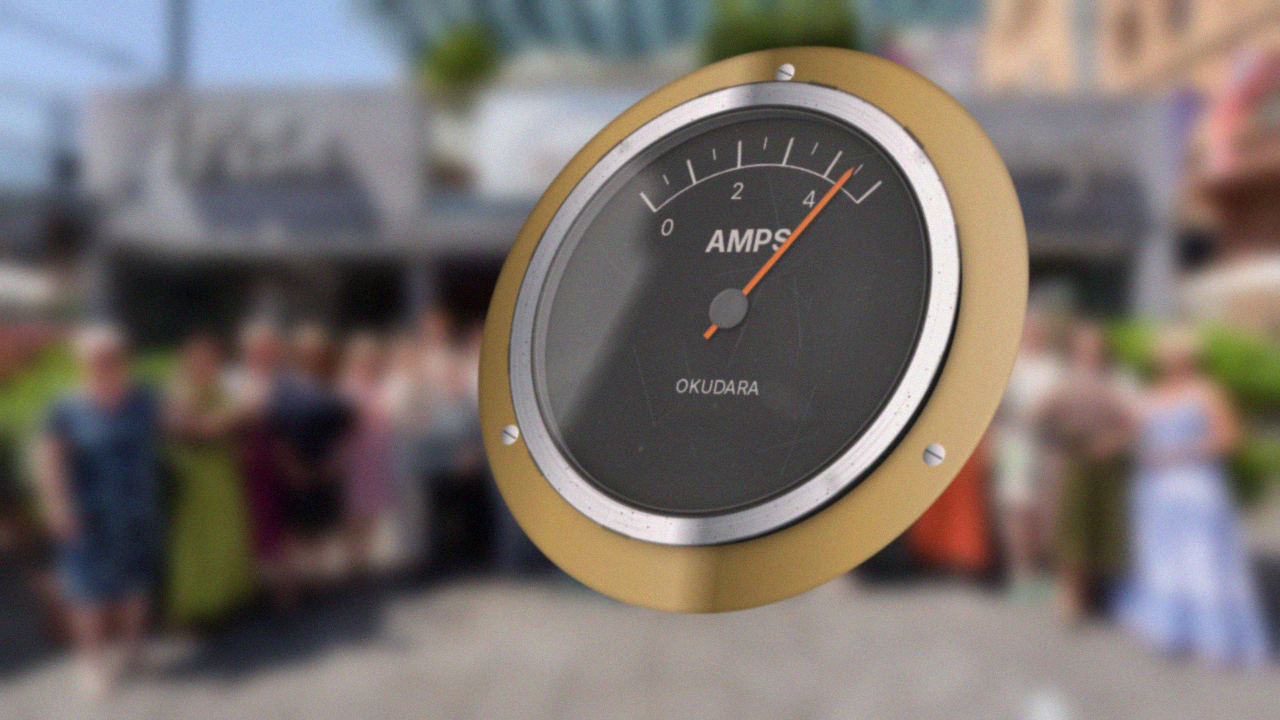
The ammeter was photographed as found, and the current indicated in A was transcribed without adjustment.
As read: 4.5 A
